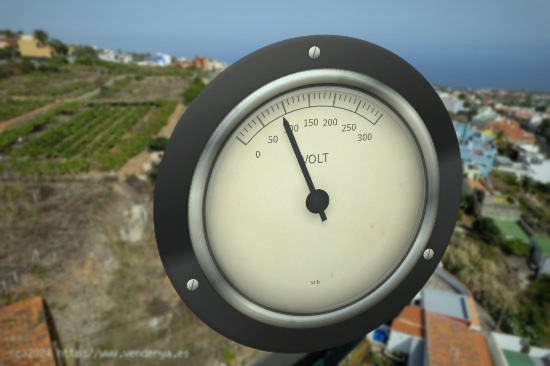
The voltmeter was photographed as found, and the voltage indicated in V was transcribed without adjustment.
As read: 90 V
